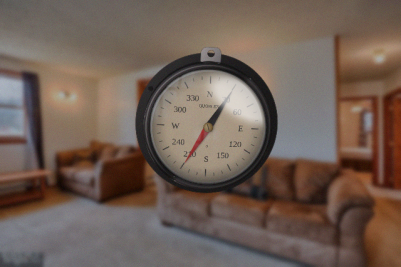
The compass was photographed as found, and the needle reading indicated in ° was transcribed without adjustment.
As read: 210 °
